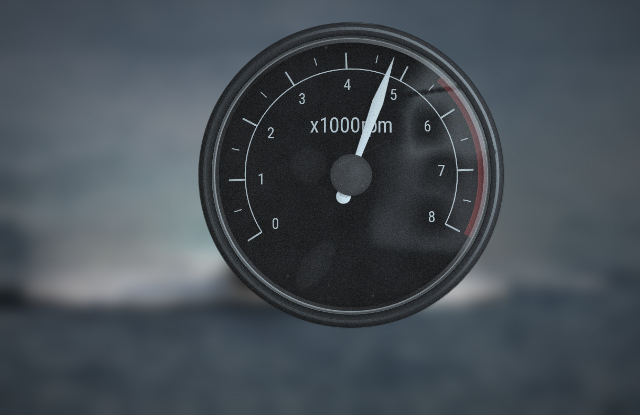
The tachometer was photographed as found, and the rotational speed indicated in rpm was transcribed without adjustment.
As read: 4750 rpm
